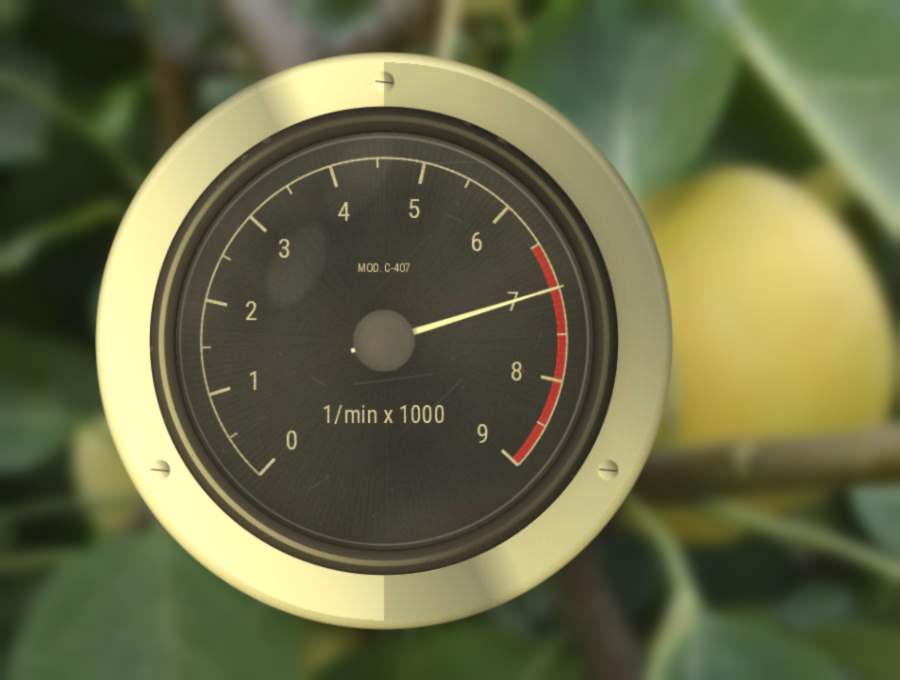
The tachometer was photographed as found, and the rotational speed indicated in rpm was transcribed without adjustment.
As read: 7000 rpm
